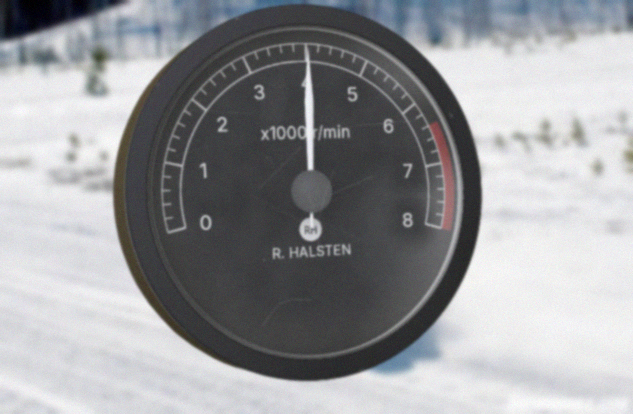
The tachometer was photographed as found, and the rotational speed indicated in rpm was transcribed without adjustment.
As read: 4000 rpm
